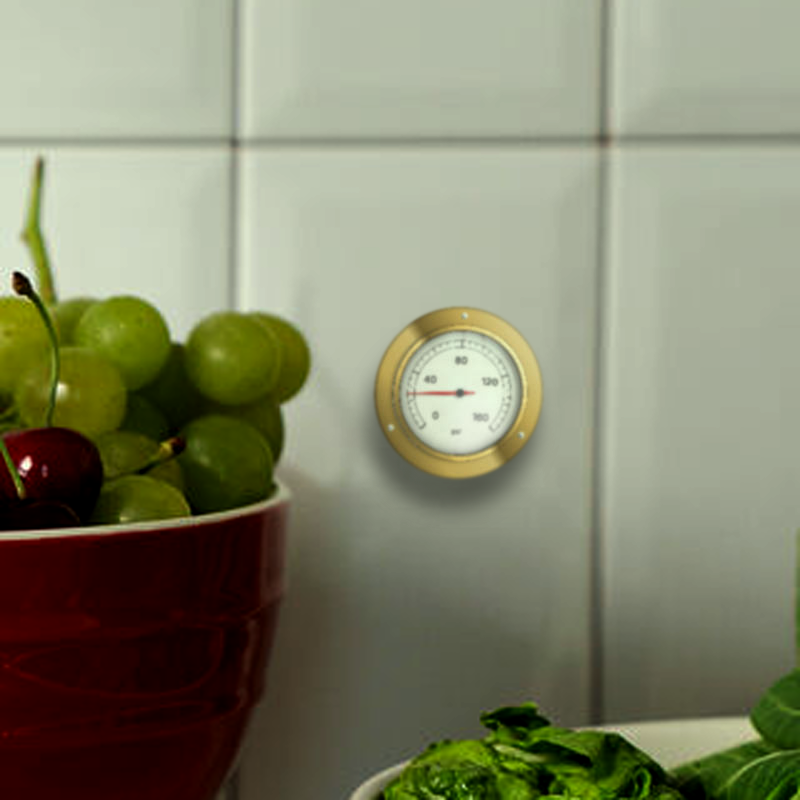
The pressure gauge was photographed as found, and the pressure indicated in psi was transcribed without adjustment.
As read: 25 psi
